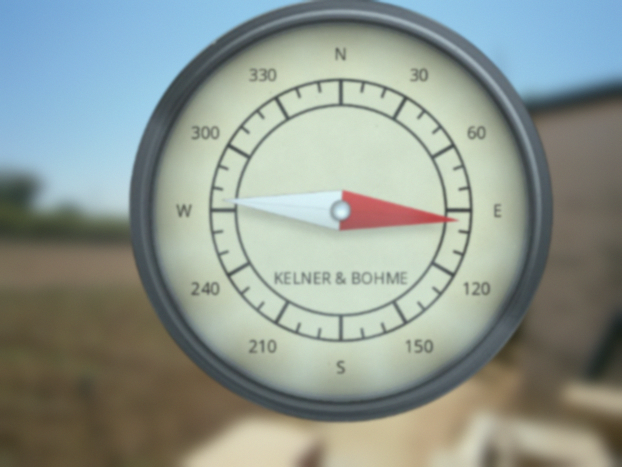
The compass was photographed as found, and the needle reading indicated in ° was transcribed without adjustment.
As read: 95 °
